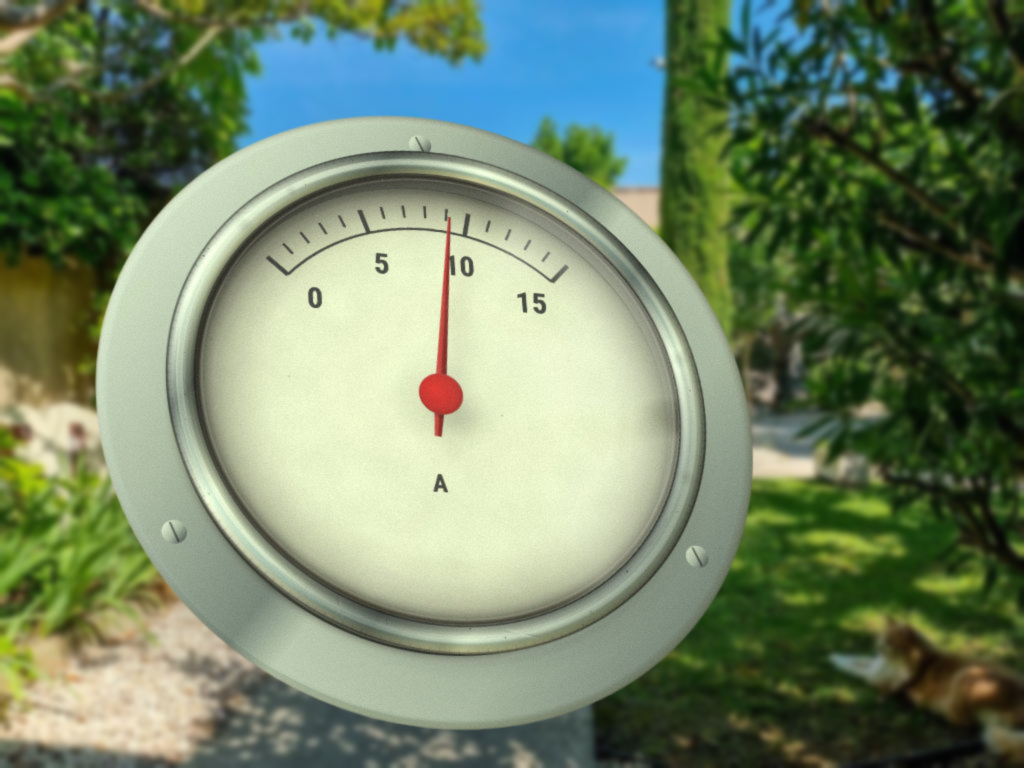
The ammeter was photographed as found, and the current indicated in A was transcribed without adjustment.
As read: 9 A
